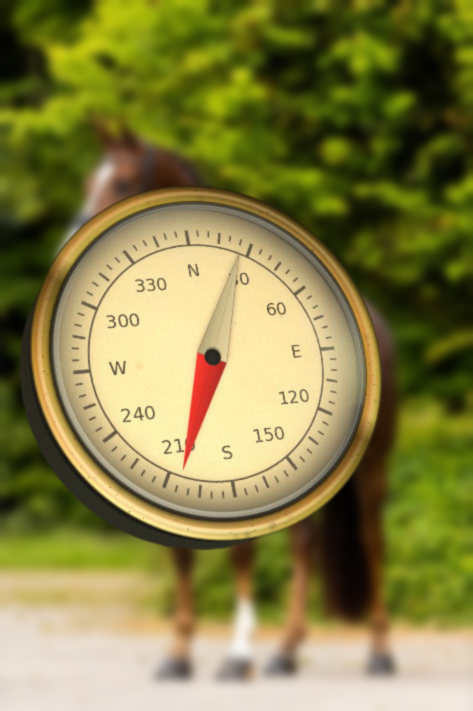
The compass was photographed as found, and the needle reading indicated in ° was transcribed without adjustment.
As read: 205 °
